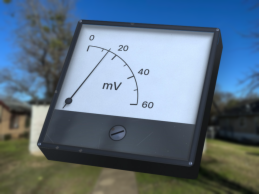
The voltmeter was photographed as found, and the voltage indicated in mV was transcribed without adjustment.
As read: 15 mV
